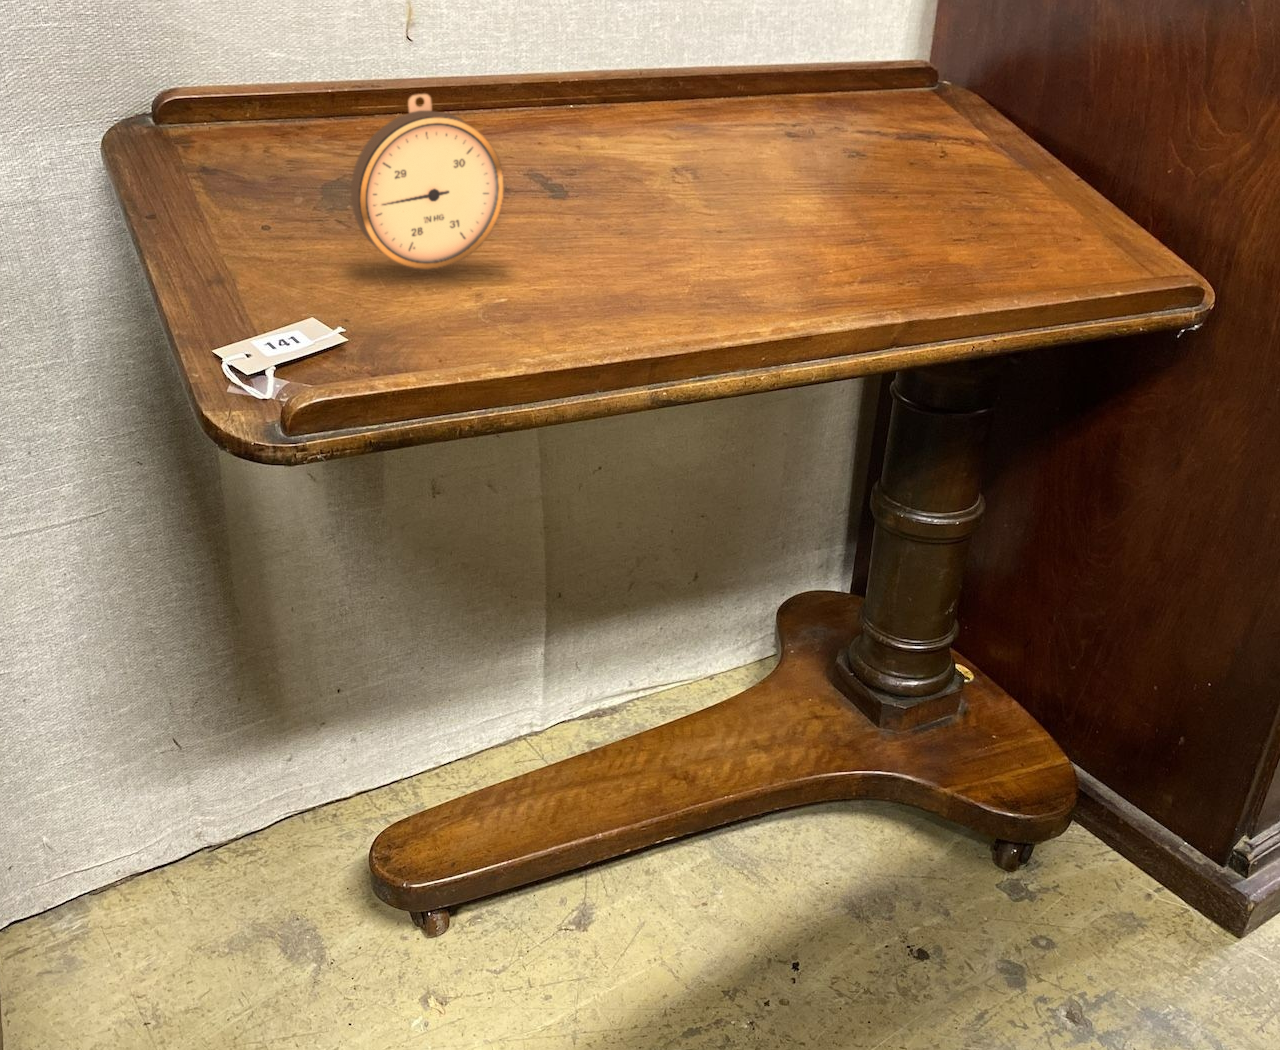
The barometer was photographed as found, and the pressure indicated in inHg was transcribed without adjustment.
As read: 28.6 inHg
